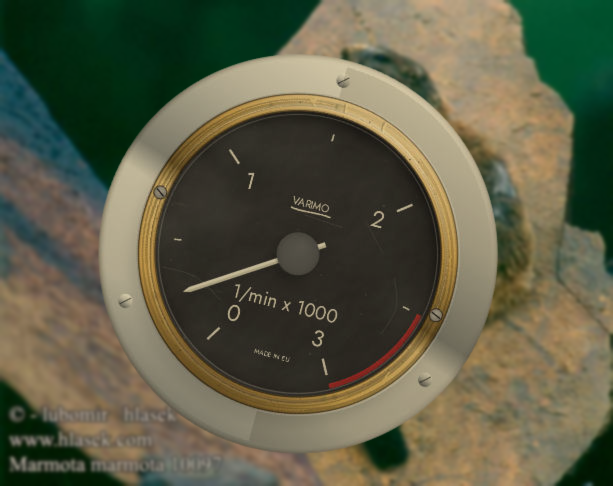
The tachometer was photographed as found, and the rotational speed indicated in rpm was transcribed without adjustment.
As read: 250 rpm
